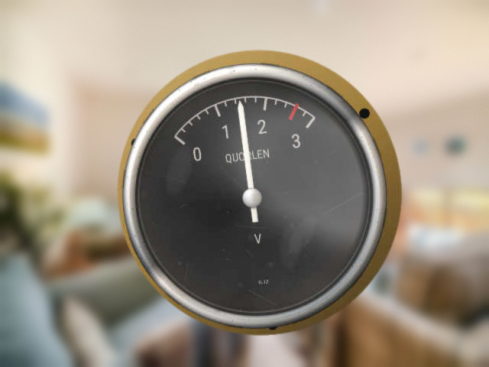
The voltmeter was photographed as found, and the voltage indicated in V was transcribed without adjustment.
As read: 1.5 V
